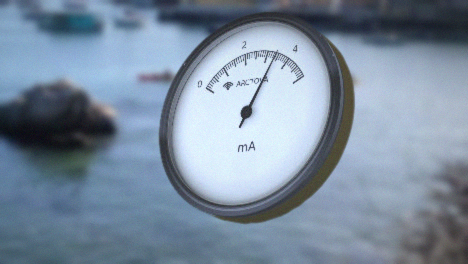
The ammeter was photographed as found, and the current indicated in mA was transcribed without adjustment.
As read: 3.5 mA
